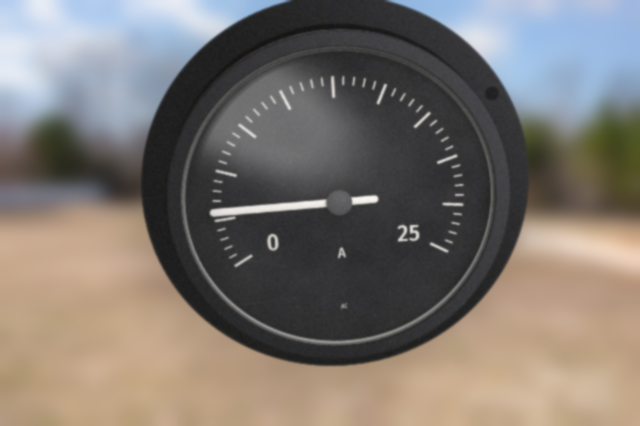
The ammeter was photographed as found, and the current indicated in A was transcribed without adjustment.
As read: 3 A
